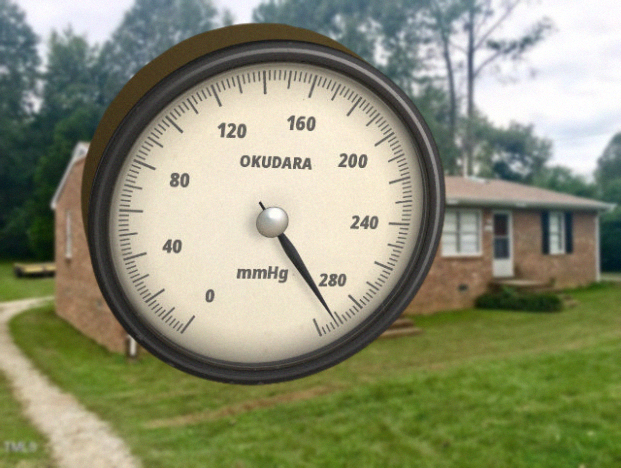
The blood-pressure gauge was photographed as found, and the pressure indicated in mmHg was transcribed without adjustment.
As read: 292 mmHg
